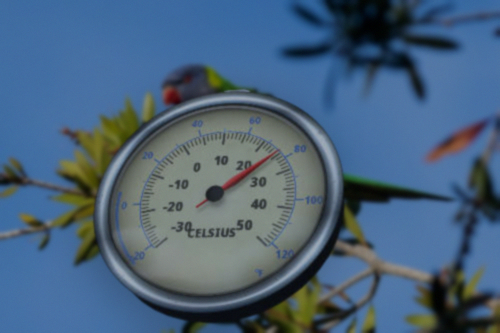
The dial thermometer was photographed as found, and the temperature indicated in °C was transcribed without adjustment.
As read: 25 °C
